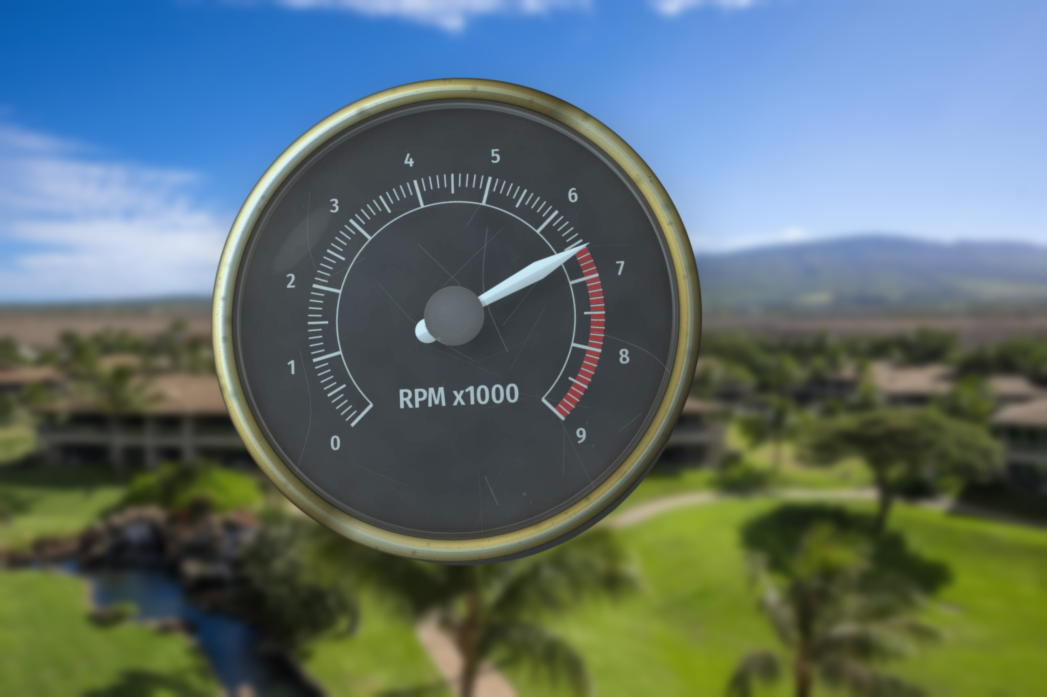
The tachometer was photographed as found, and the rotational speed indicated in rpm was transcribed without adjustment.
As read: 6600 rpm
